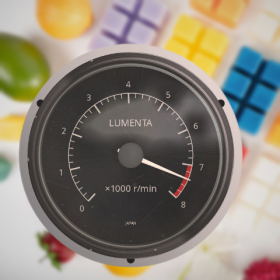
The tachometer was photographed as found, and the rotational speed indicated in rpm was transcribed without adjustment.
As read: 7400 rpm
